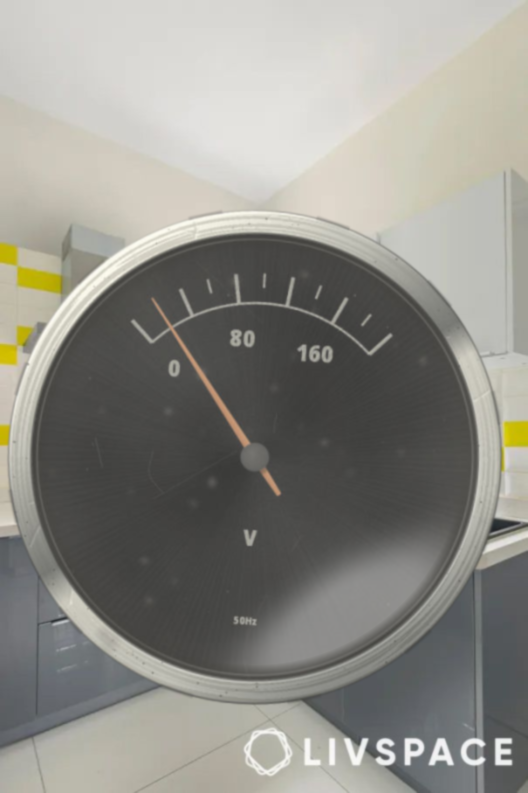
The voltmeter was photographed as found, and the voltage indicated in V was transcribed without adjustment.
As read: 20 V
